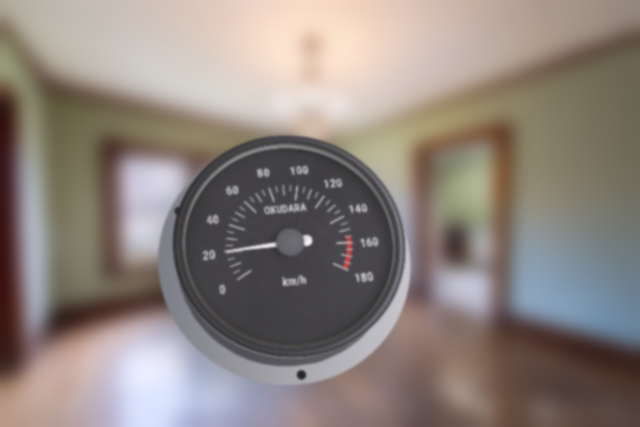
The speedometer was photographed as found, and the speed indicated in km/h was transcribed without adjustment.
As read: 20 km/h
